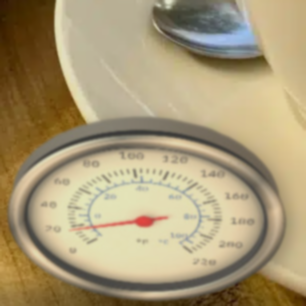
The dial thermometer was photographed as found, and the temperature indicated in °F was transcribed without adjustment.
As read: 20 °F
